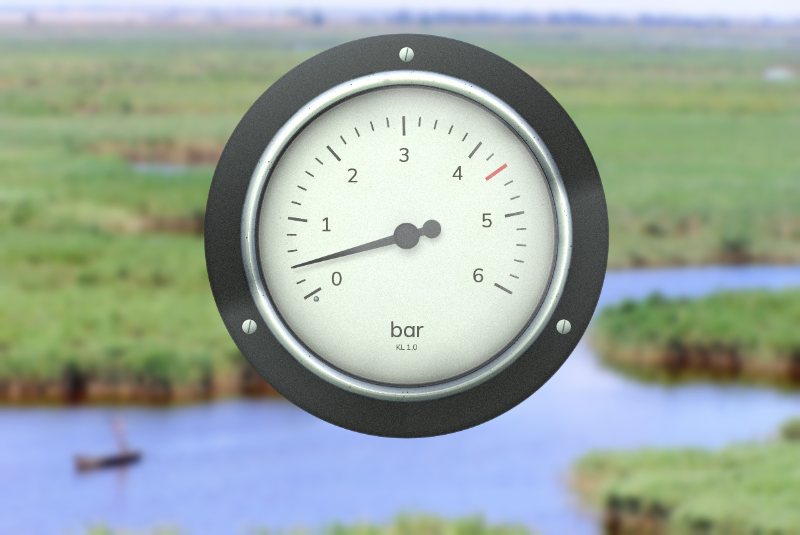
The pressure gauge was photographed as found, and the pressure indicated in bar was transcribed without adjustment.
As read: 0.4 bar
